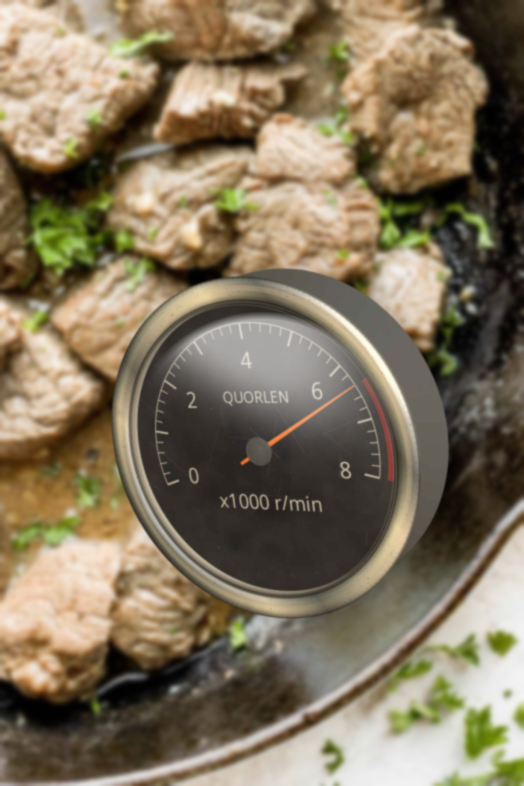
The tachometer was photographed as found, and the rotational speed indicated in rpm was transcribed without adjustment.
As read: 6400 rpm
